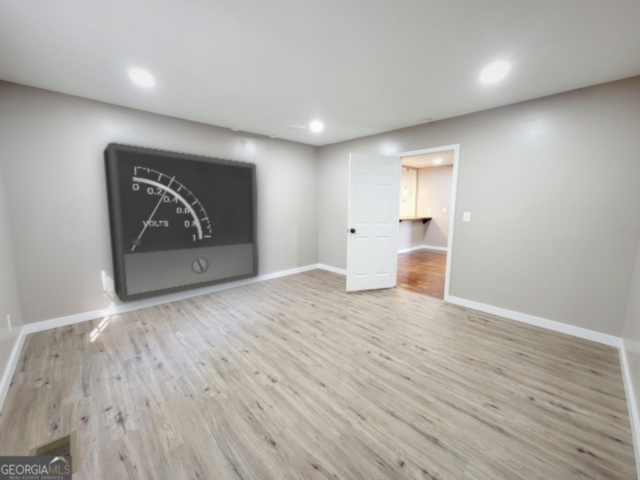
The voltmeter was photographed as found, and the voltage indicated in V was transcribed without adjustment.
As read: 0.3 V
